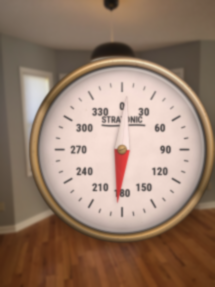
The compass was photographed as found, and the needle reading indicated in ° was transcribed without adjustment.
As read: 185 °
